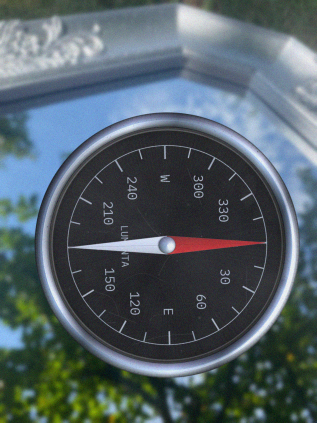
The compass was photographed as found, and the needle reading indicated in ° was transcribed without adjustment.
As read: 0 °
